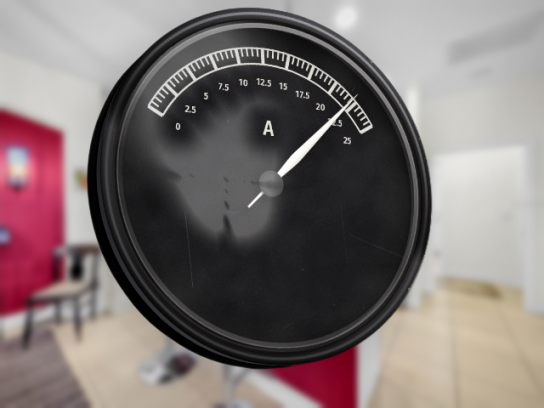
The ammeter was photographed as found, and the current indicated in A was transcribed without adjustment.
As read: 22 A
